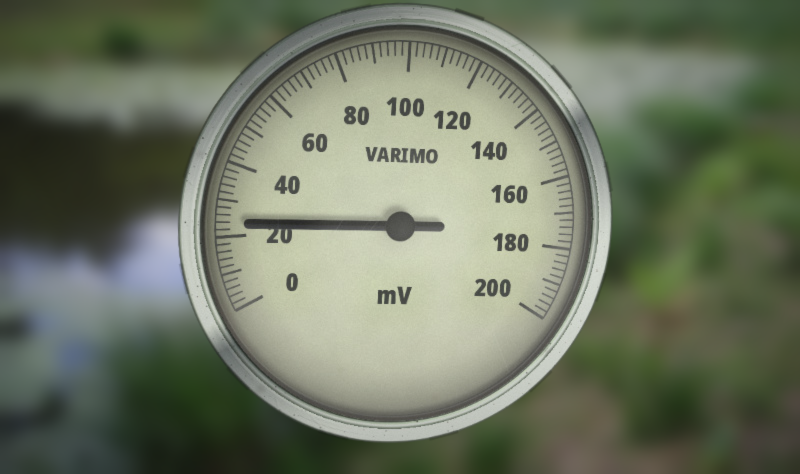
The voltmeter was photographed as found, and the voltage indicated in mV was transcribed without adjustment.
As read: 24 mV
